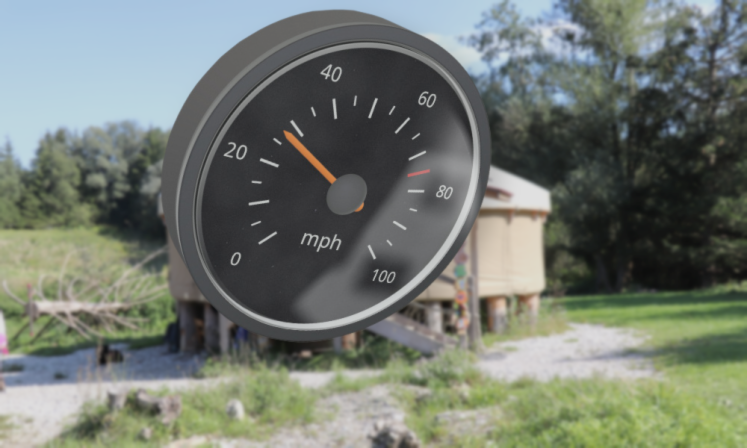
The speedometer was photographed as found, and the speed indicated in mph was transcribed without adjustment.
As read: 27.5 mph
